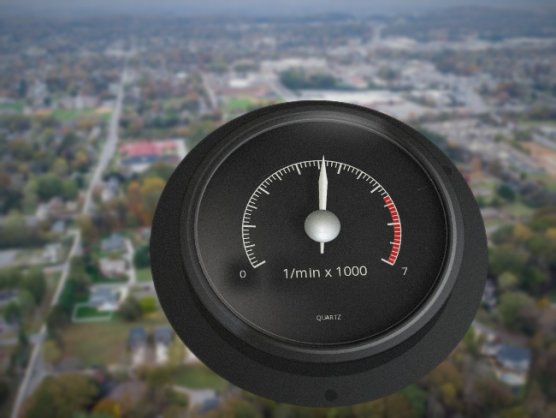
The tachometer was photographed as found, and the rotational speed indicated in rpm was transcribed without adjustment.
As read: 3600 rpm
